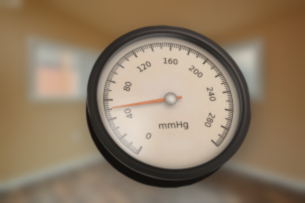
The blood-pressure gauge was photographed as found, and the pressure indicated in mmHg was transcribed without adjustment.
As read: 50 mmHg
